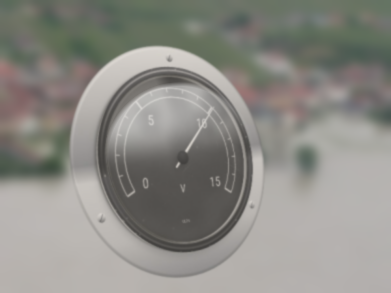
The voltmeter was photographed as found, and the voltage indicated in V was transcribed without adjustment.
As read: 10 V
